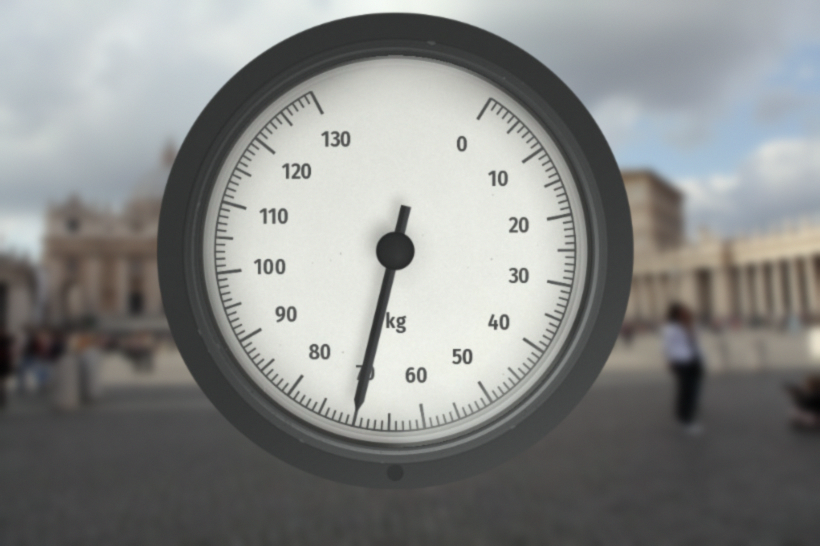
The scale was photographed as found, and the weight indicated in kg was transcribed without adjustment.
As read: 70 kg
